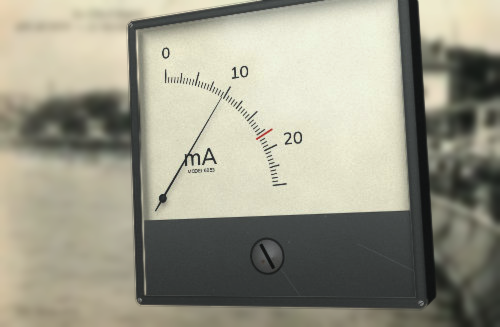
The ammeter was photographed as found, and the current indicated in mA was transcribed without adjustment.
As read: 10 mA
